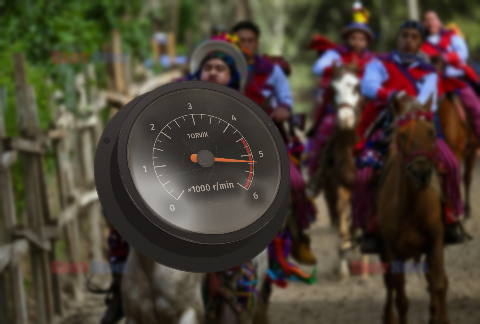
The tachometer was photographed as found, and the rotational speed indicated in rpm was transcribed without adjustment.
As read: 5250 rpm
